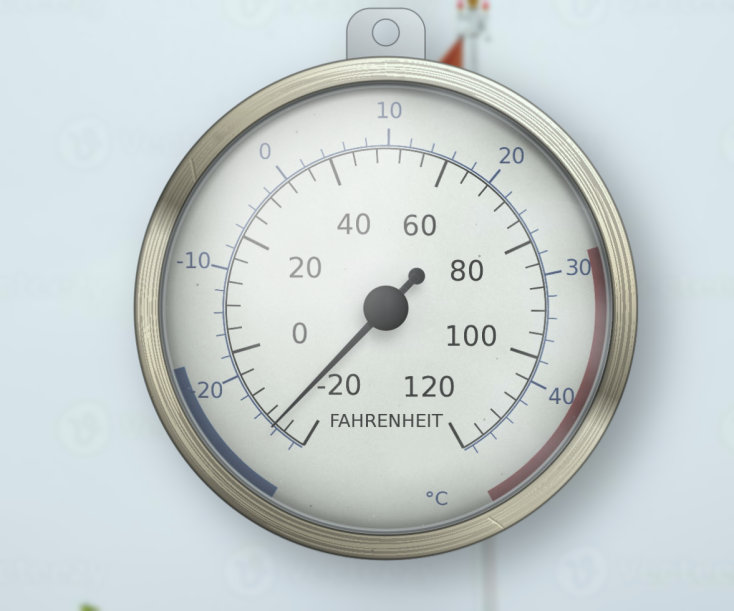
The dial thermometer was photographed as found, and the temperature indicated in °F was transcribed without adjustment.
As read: -14 °F
